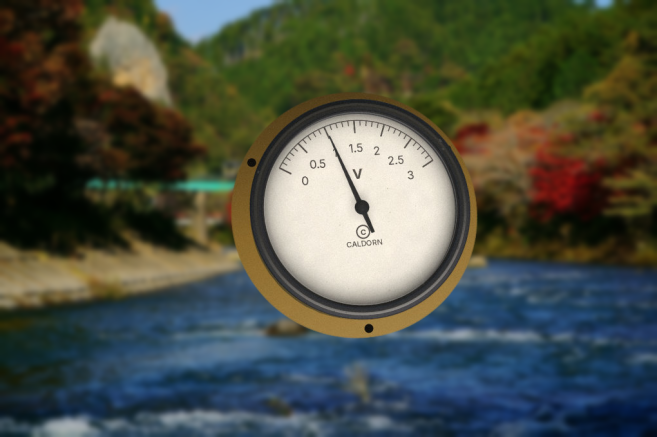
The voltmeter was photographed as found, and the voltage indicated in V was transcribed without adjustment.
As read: 1 V
